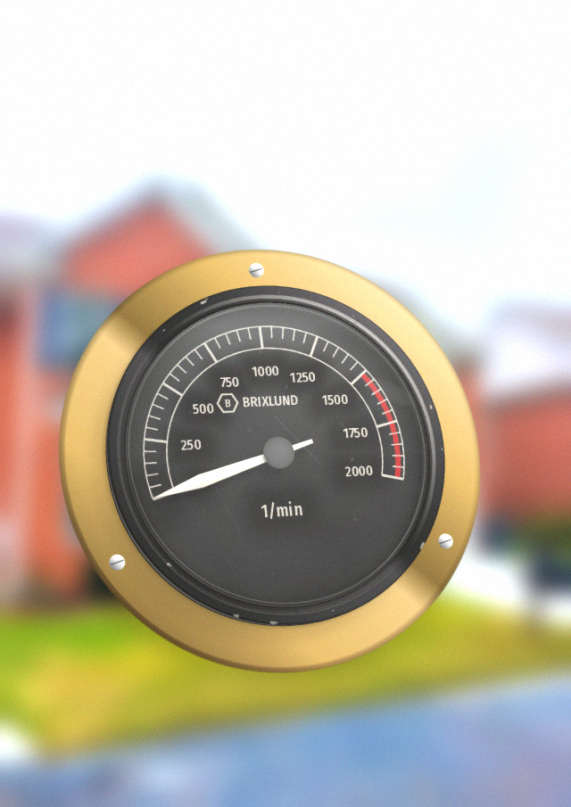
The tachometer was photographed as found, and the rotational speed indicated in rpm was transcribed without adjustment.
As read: 0 rpm
